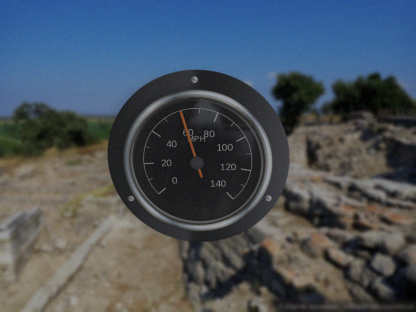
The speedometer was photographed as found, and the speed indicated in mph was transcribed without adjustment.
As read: 60 mph
